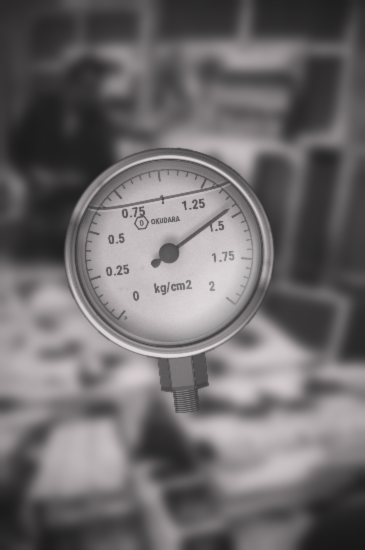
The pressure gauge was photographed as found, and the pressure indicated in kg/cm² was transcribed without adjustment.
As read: 1.45 kg/cm²
